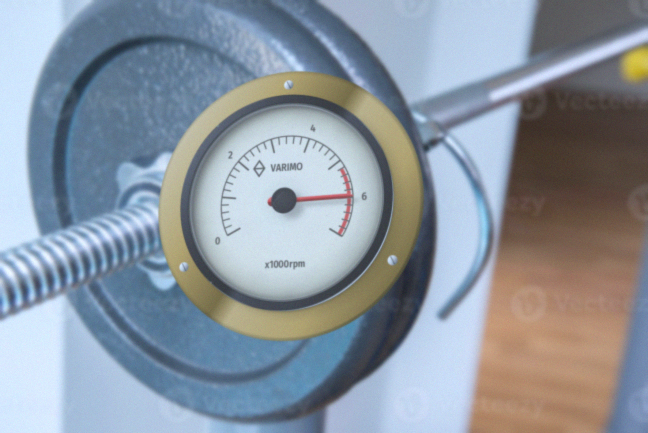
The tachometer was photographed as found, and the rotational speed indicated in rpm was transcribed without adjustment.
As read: 6000 rpm
